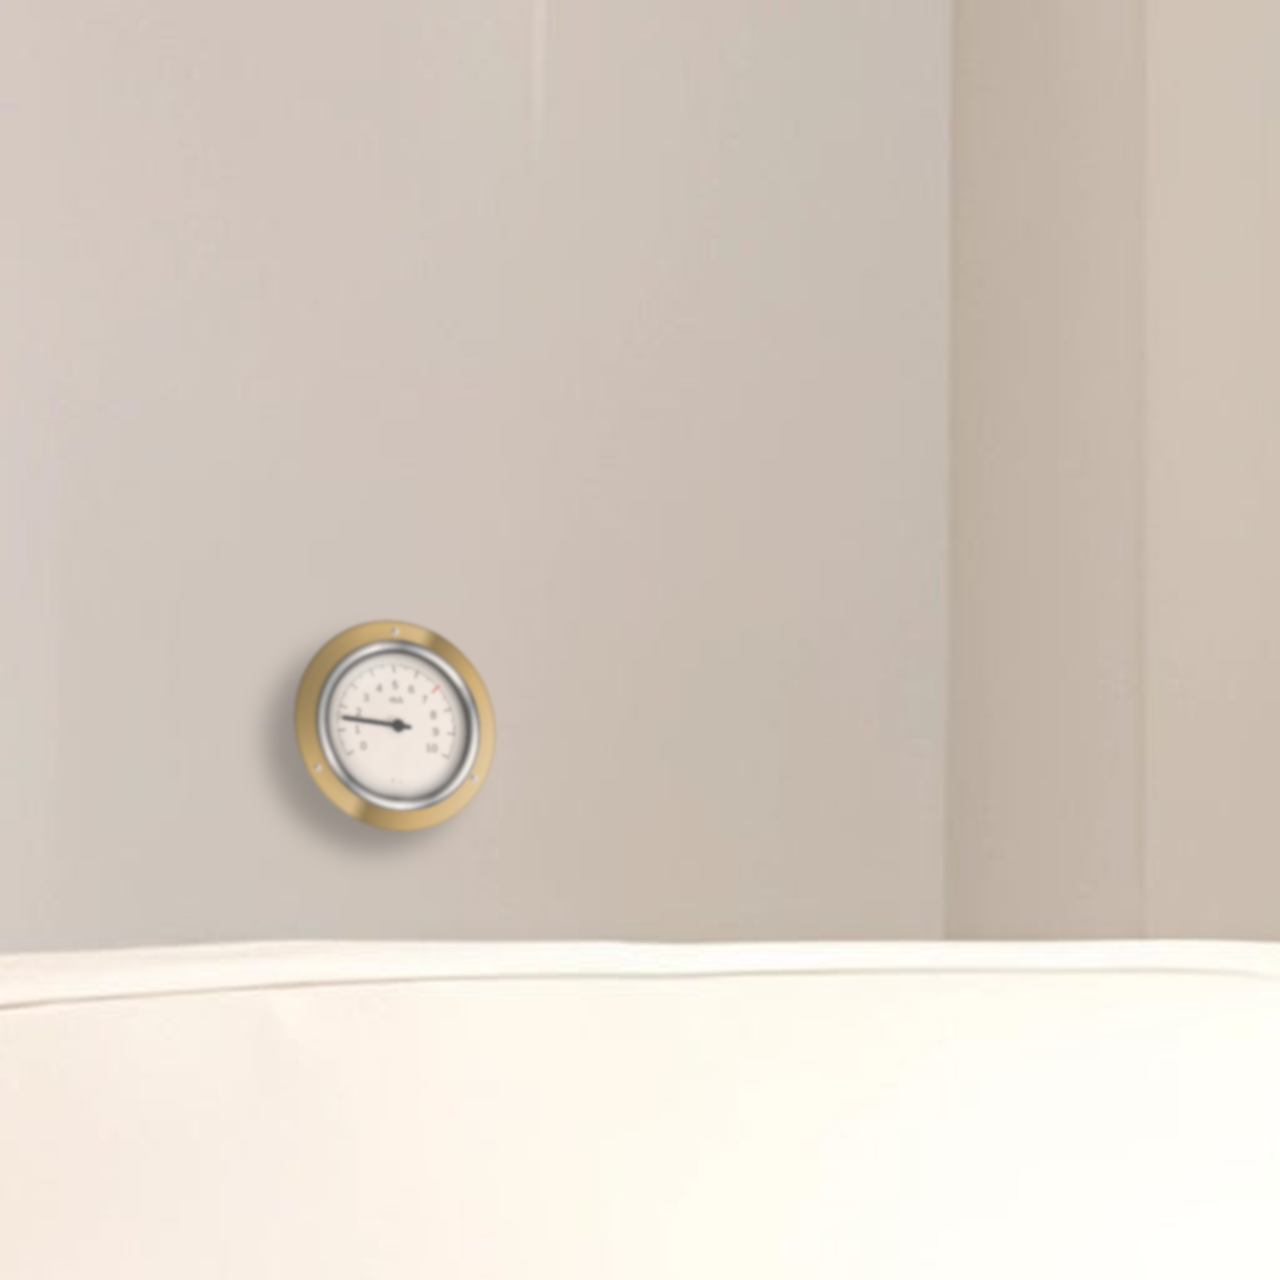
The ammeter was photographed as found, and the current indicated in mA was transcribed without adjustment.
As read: 1.5 mA
